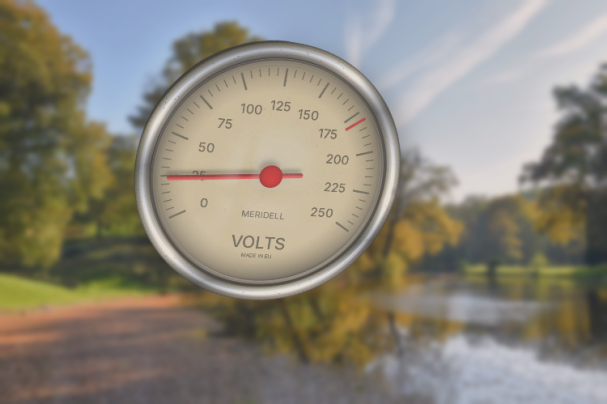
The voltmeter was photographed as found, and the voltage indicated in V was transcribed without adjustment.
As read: 25 V
